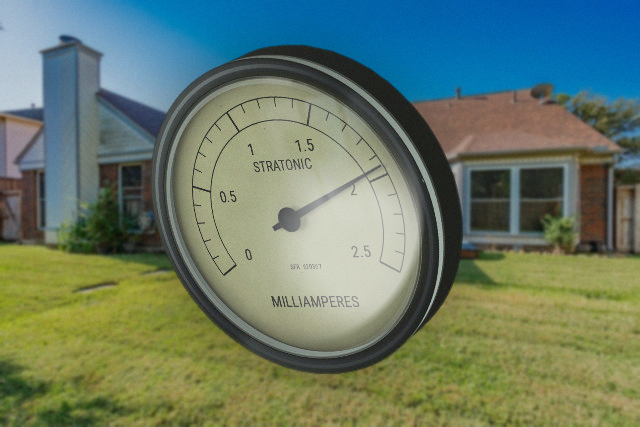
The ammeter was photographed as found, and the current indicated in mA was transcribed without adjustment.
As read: 1.95 mA
